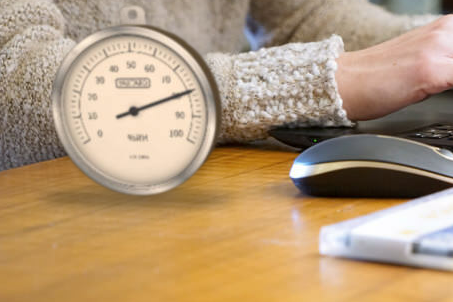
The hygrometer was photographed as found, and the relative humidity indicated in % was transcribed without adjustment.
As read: 80 %
